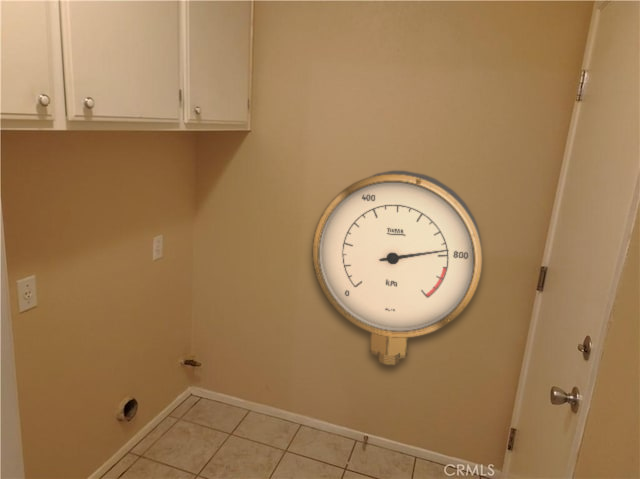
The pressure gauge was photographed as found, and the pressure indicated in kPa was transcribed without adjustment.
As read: 775 kPa
